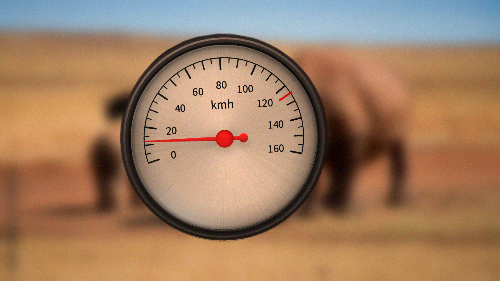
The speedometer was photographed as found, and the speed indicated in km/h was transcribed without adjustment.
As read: 12.5 km/h
